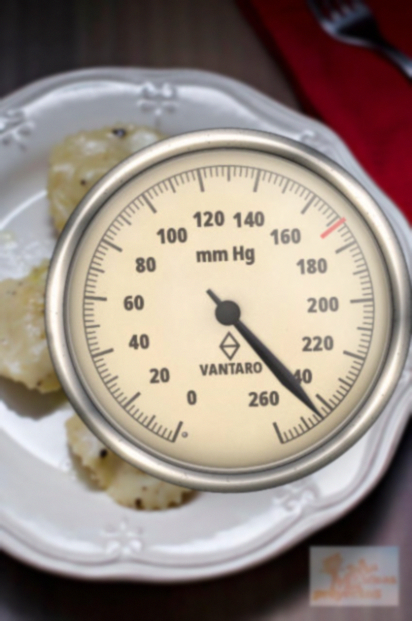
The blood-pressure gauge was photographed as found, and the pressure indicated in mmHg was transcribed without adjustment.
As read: 244 mmHg
